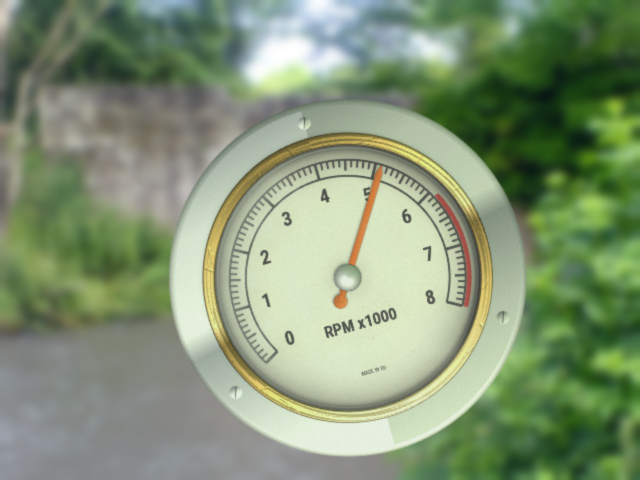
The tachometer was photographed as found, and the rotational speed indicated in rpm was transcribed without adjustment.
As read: 5100 rpm
